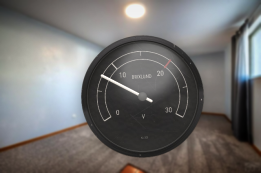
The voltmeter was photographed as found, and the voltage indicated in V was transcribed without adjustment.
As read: 7.5 V
